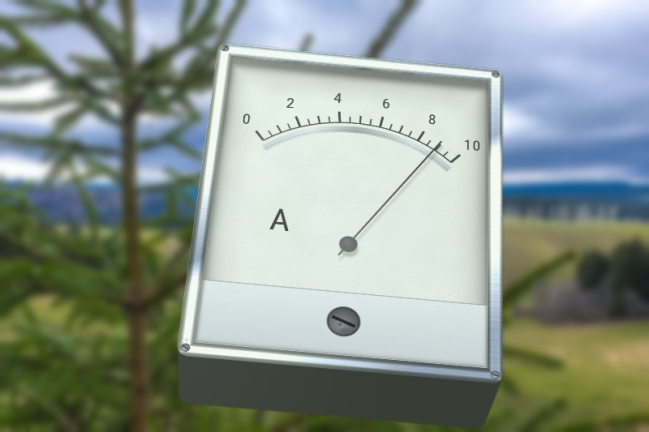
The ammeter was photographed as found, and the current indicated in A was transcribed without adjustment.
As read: 9 A
